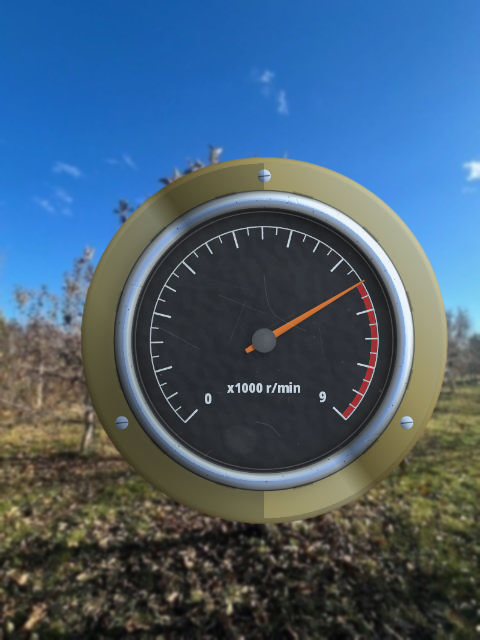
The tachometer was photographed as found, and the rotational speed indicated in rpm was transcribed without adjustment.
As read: 6500 rpm
